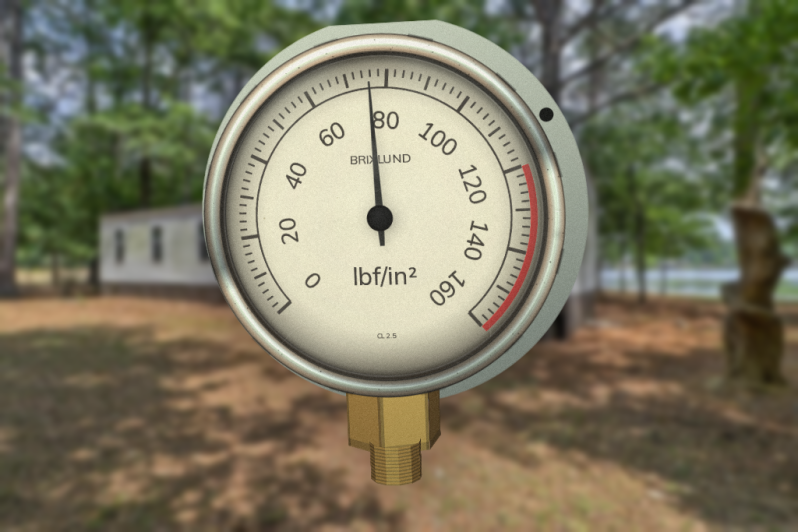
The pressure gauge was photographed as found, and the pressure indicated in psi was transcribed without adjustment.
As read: 76 psi
